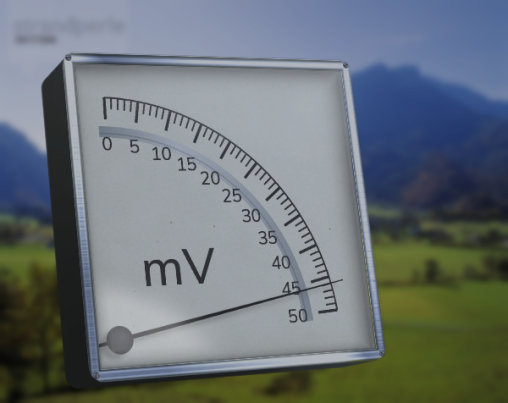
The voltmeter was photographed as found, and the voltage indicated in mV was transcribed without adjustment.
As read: 46 mV
